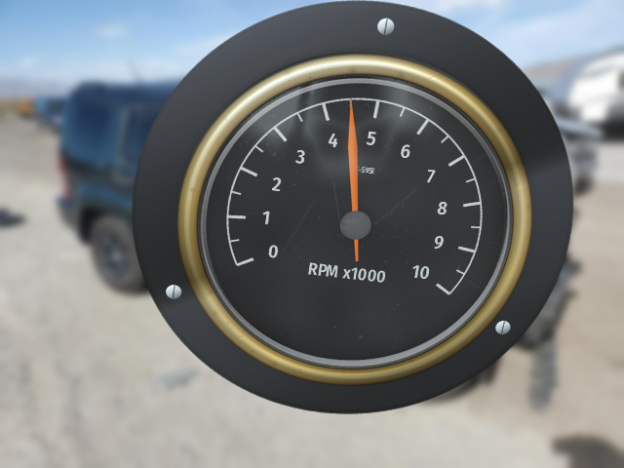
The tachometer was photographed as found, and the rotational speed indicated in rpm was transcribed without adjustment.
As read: 4500 rpm
